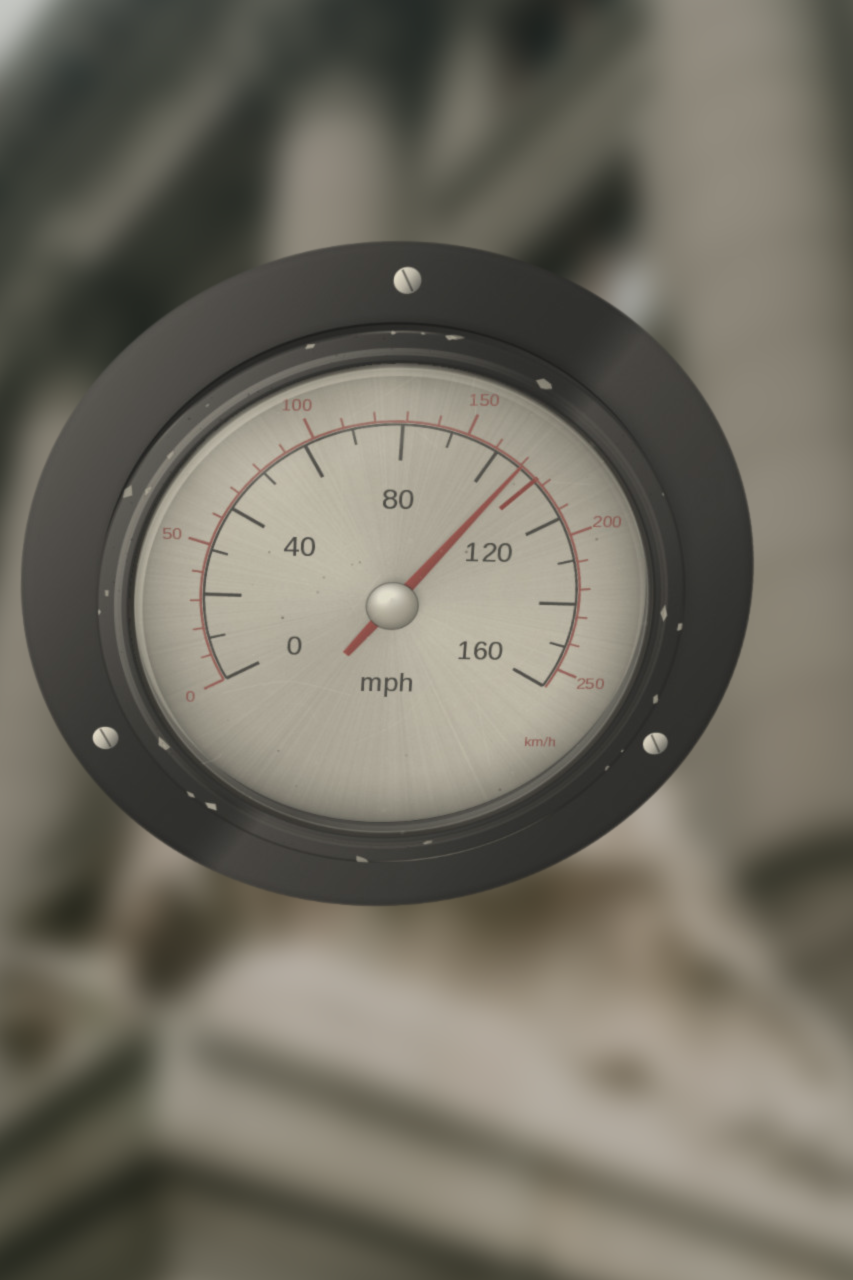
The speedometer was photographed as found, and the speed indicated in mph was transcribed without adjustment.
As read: 105 mph
